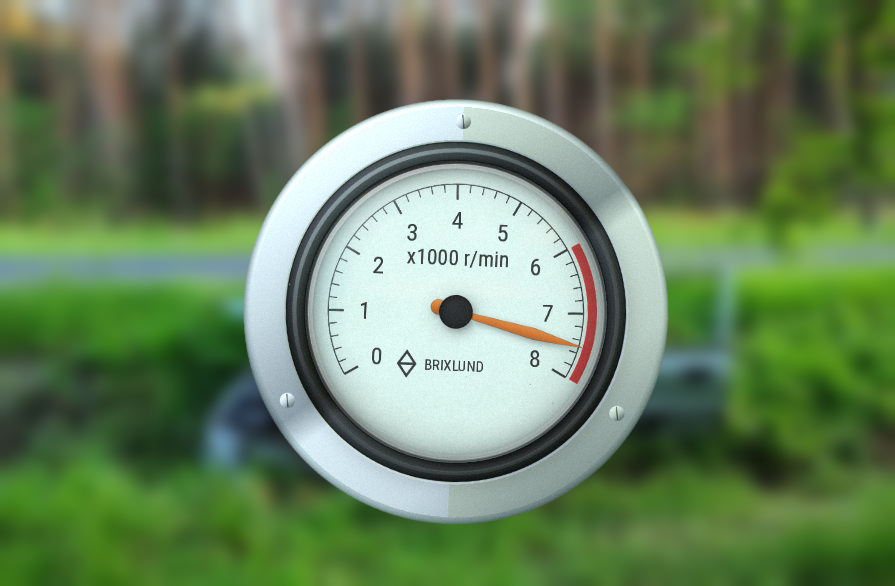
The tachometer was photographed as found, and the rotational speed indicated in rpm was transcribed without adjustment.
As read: 7500 rpm
